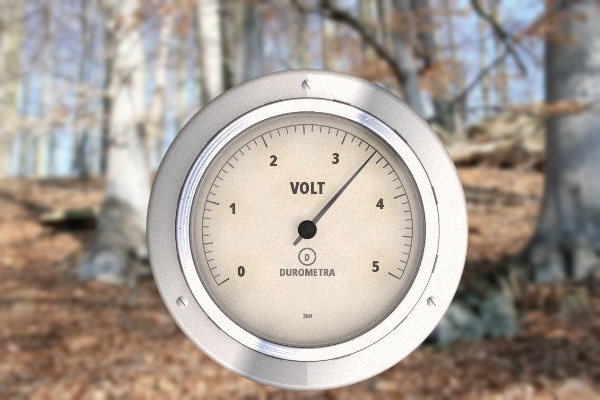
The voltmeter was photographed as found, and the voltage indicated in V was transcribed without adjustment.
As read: 3.4 V
